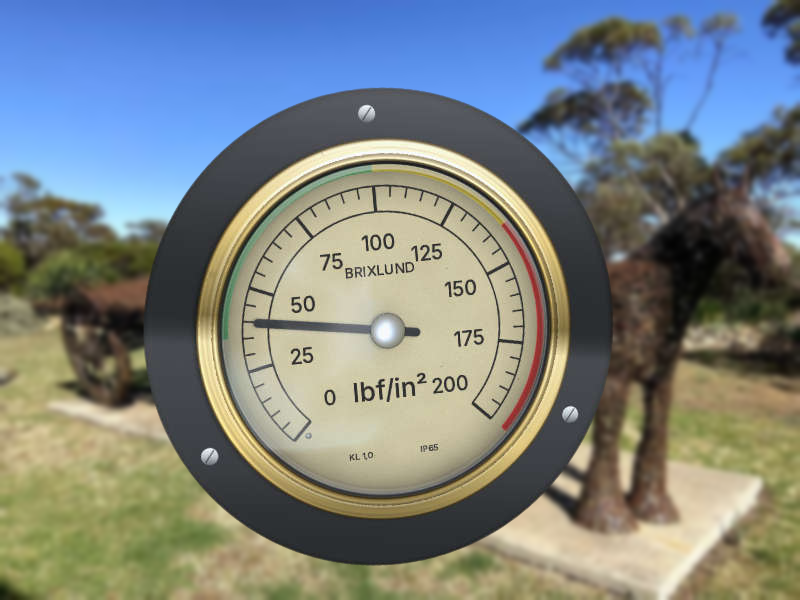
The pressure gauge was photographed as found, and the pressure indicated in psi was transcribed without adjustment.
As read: 40 psi
